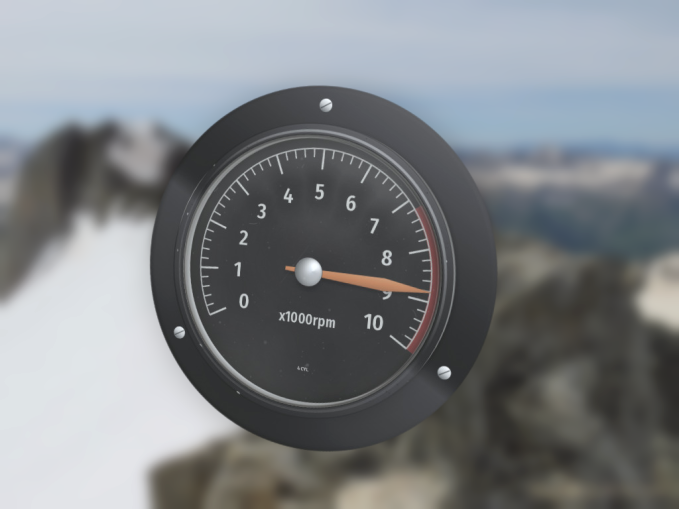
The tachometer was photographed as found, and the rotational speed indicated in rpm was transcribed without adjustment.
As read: 8800 rpm
